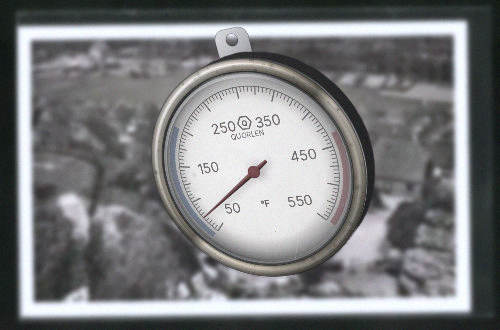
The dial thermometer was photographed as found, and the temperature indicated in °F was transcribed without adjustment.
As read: 75 °F
